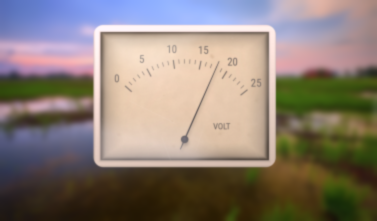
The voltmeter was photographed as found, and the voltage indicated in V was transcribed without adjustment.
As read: 18 V
